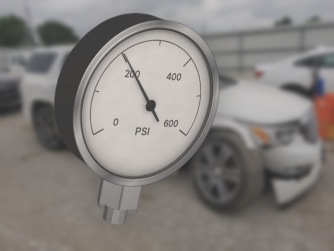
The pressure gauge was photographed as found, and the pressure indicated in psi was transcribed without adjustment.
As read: 200 psi
